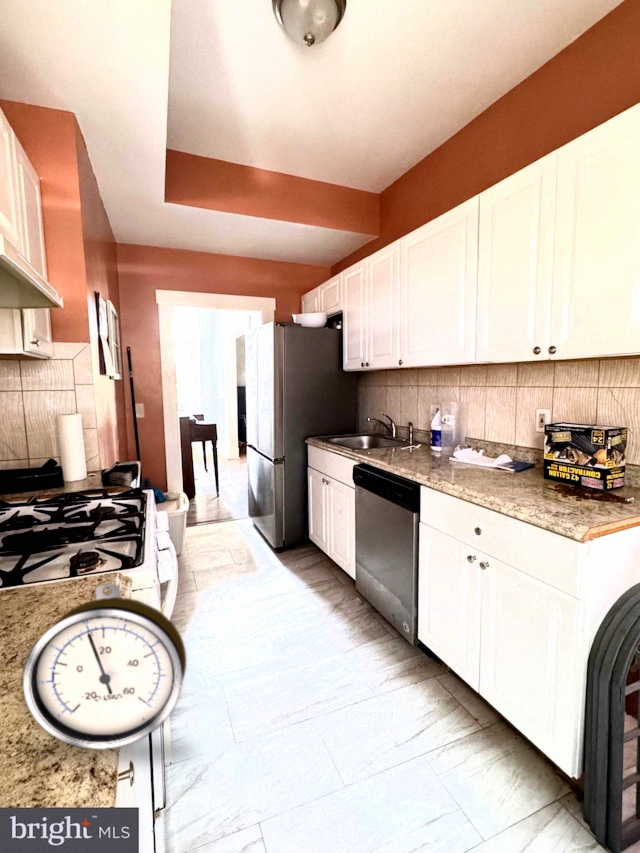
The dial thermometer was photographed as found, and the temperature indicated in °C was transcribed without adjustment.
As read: 16 °C
